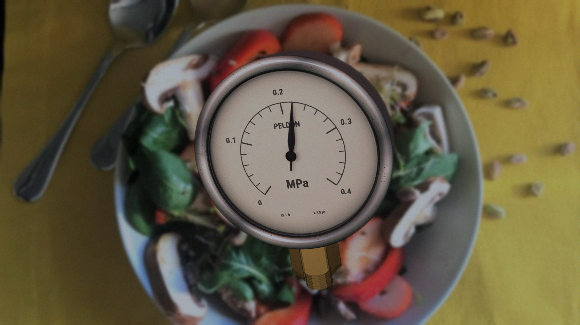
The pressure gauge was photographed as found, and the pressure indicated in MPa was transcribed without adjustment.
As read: 0.22 MPa
